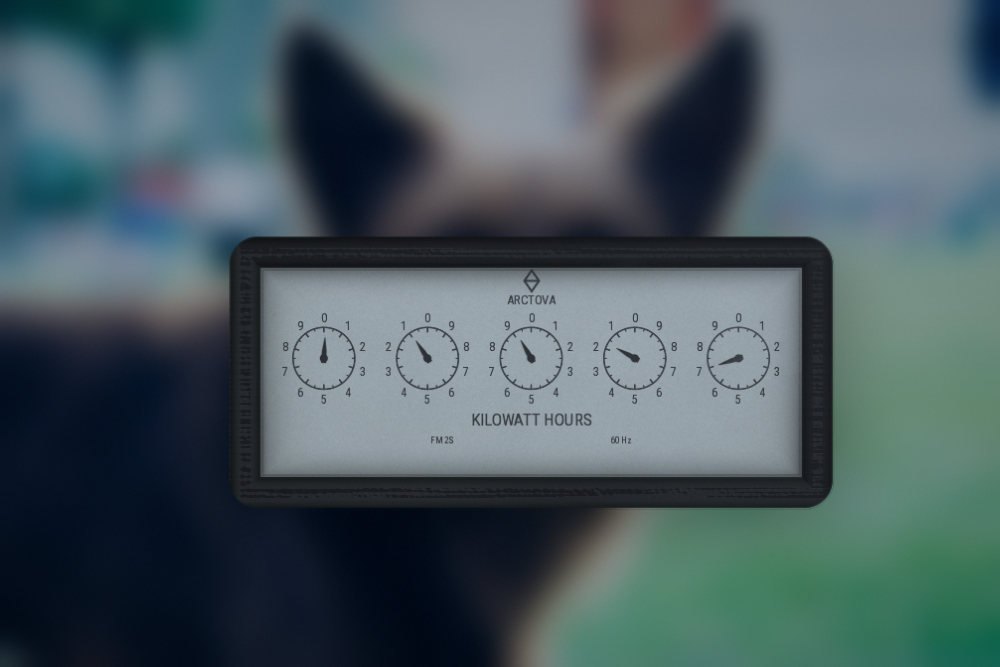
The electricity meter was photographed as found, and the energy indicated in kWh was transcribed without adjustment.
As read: 917 kWh
